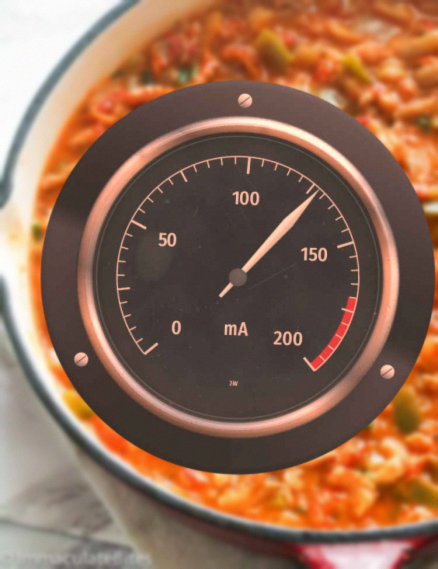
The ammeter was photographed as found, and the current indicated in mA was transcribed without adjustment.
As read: 127.5 mA
